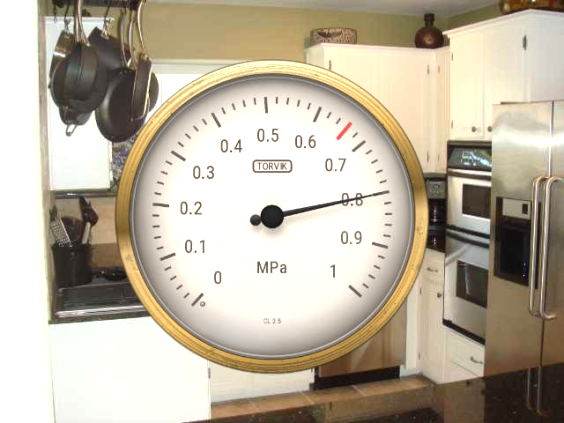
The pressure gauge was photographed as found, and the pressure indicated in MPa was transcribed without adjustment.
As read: 0.8 MPa
